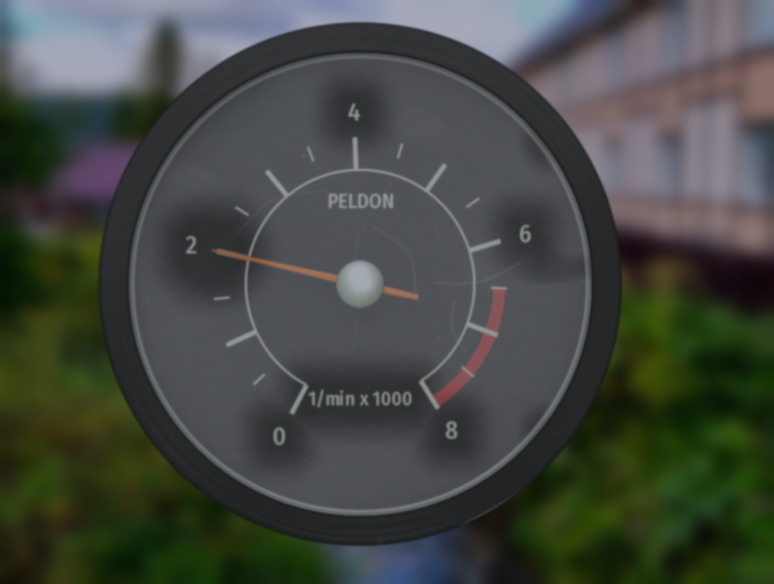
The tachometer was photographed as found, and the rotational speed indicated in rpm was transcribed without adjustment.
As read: 2000 rpm
